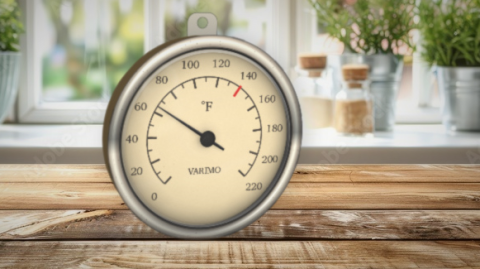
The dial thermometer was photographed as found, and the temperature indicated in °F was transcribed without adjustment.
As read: 65 °F
